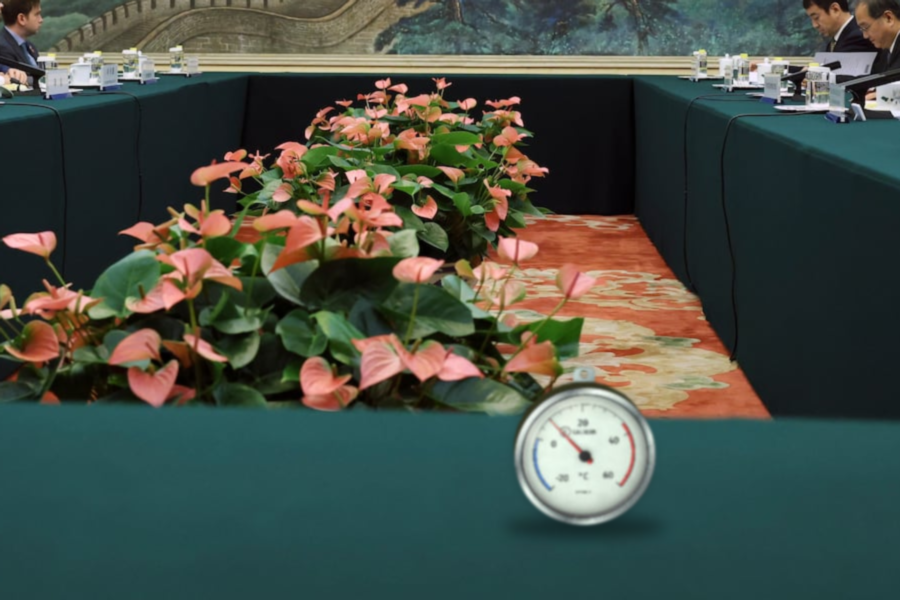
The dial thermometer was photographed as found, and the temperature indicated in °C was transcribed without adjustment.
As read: 8 °C
